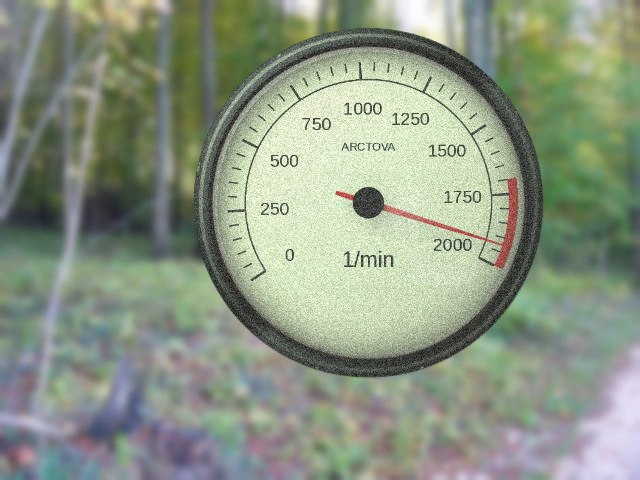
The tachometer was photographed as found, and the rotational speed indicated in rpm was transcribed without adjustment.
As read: 1925 rpm
